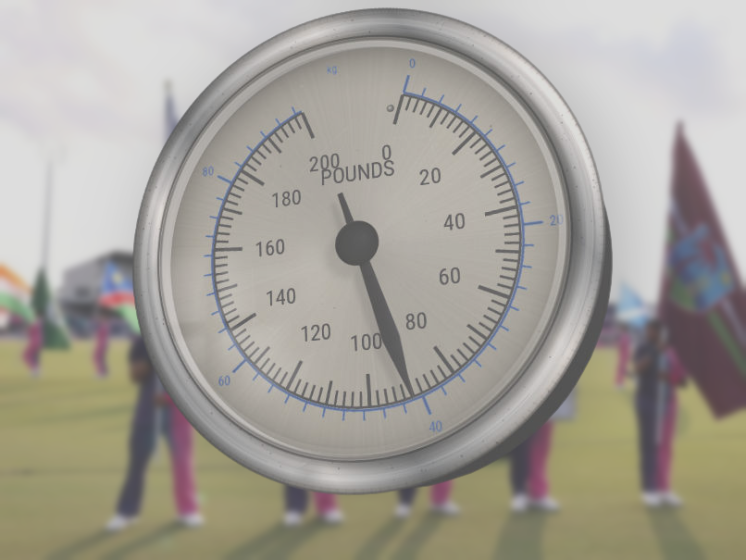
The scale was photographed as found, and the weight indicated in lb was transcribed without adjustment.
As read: 90 lb
